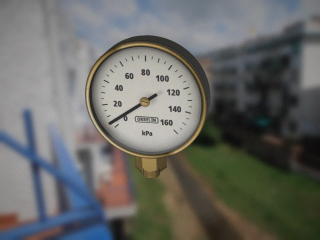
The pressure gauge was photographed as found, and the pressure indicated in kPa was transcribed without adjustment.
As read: 5 kPa
